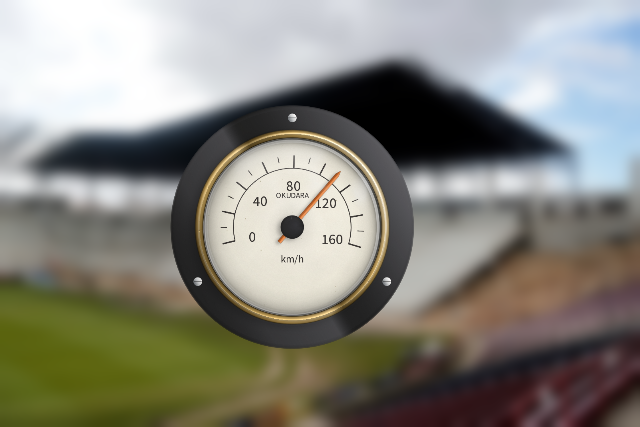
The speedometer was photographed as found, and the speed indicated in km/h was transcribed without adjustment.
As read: 110 km/h
